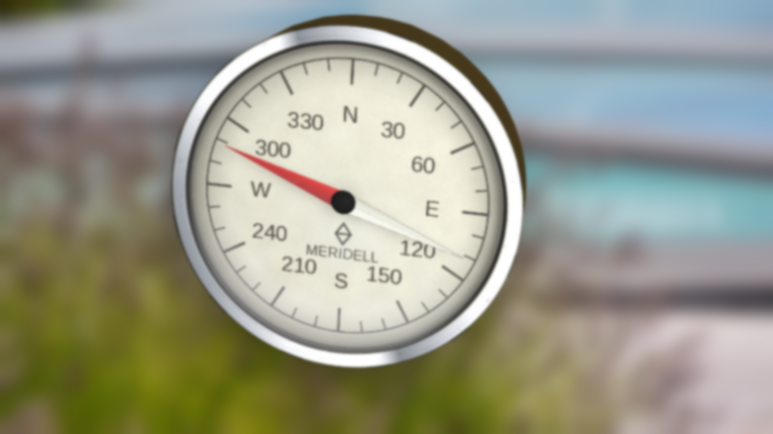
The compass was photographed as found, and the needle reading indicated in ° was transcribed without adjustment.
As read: 290 °
